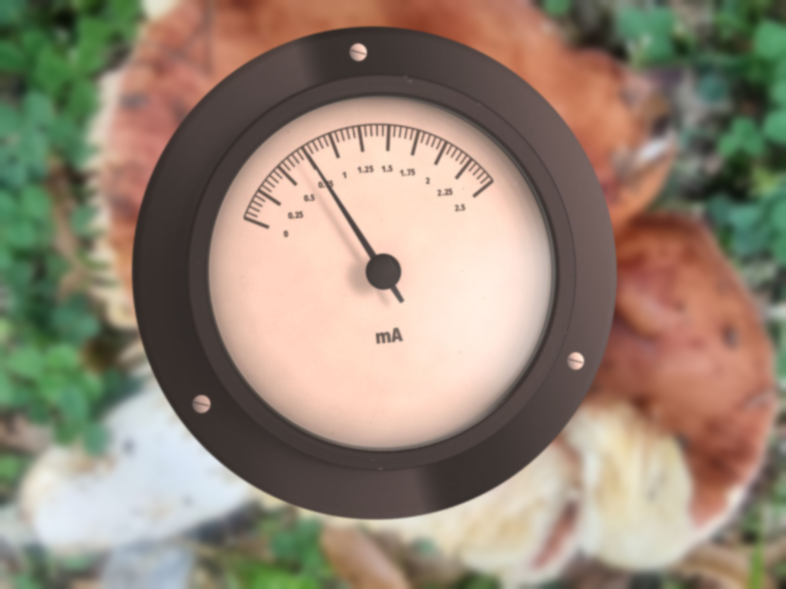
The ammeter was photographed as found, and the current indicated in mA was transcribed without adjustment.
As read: 0.75 mA
